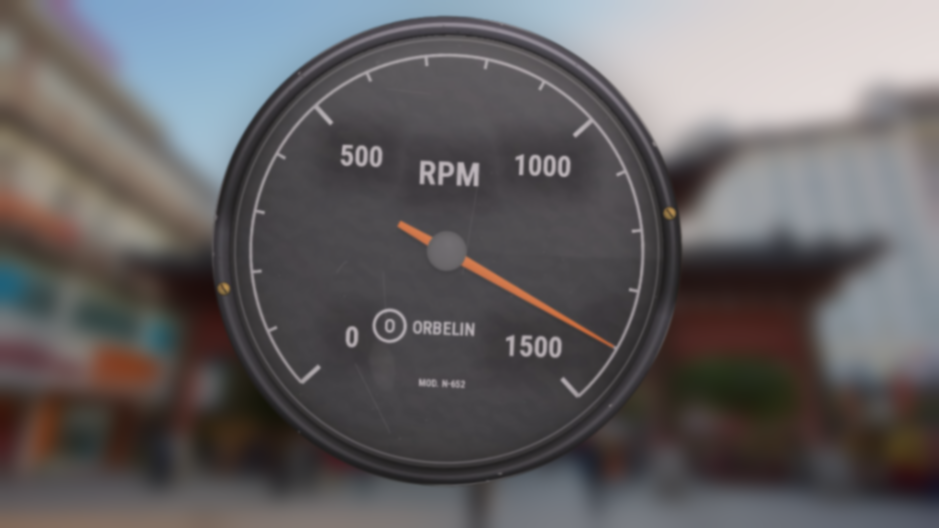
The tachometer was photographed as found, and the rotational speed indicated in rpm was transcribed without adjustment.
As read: 1400 rpm
